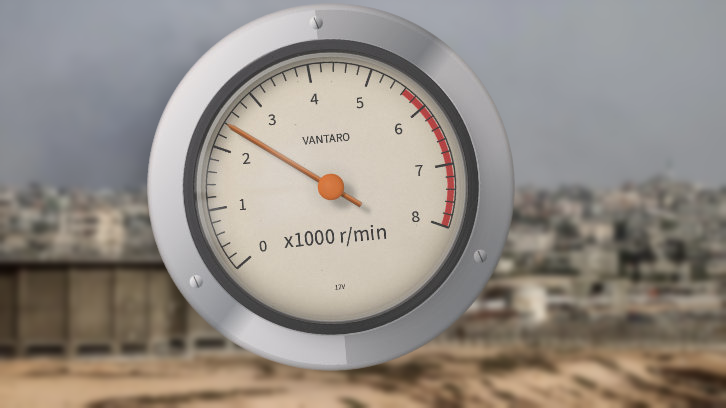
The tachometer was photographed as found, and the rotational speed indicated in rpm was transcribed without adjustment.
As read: 2400 rpm
